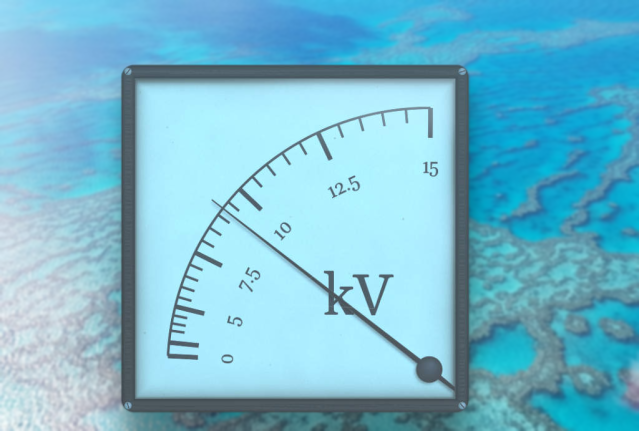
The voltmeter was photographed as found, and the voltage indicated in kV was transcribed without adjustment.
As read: 9.25 kV
